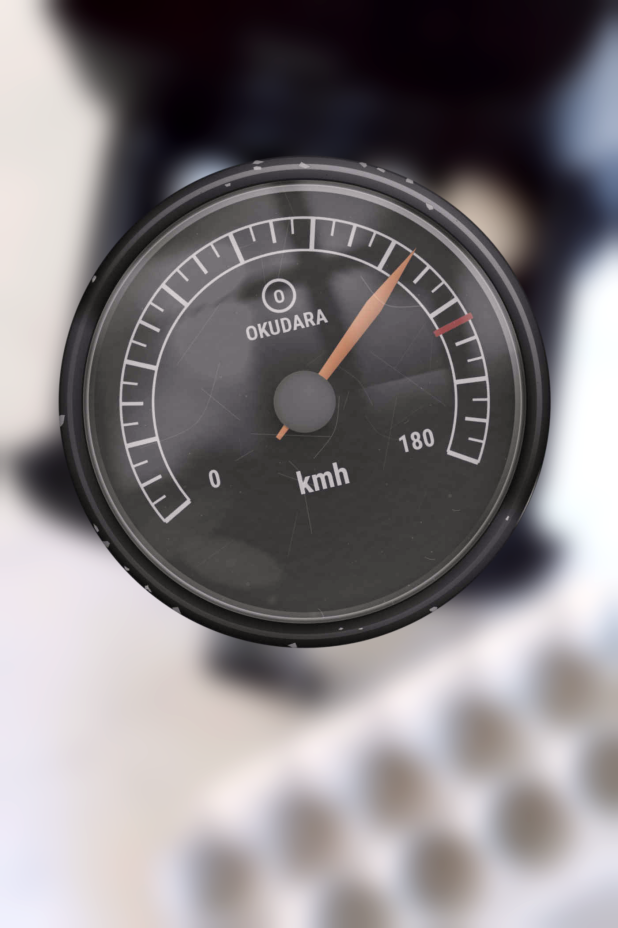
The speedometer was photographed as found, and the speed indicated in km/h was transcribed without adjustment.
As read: 125 km/h
